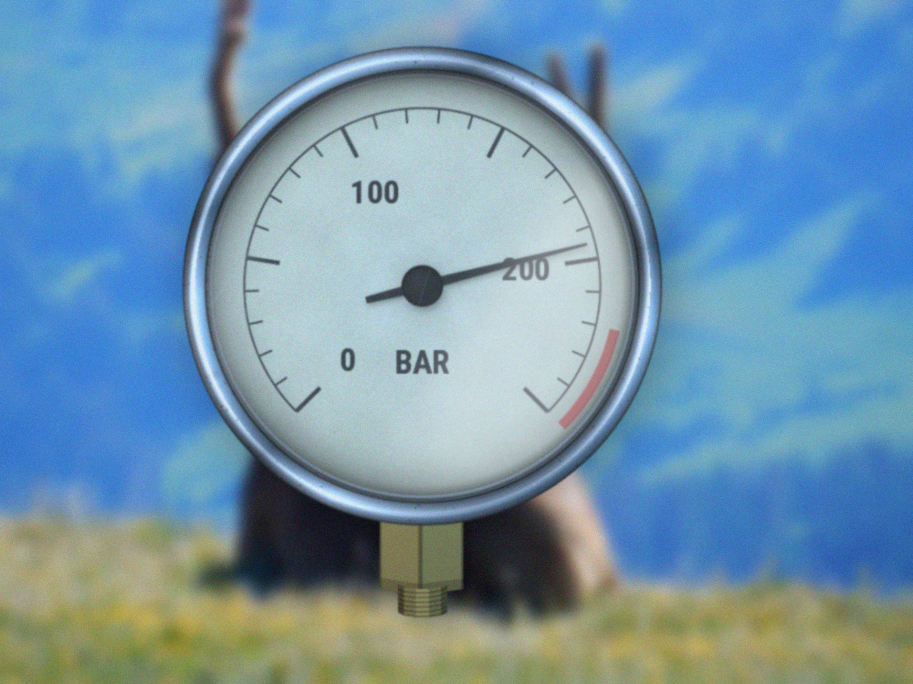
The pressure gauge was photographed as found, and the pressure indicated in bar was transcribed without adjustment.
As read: 195 bar
